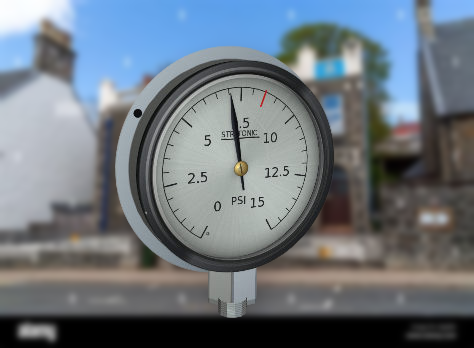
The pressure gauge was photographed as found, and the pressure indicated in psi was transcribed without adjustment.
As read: 7 psi
